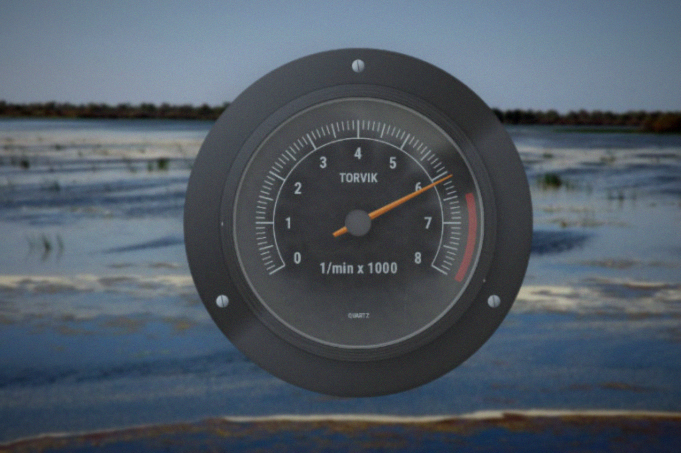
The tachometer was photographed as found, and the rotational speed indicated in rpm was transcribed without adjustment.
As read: 6100 rpm
